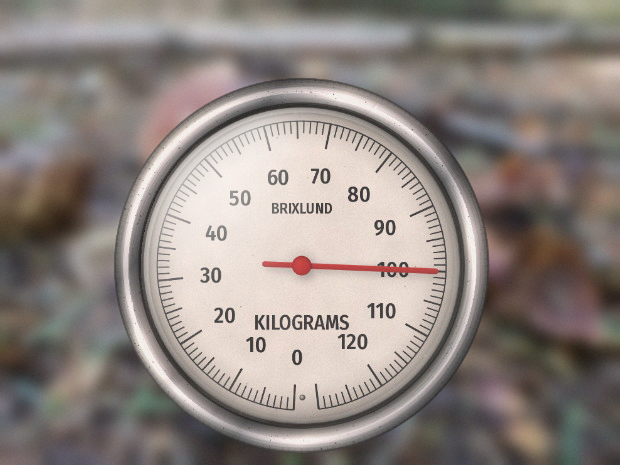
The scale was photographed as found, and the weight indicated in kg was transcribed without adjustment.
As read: 100 kg
